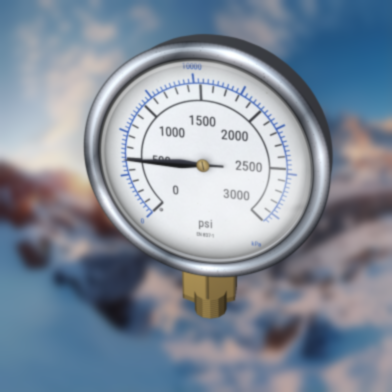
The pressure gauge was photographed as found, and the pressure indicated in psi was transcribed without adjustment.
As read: 500 psi
